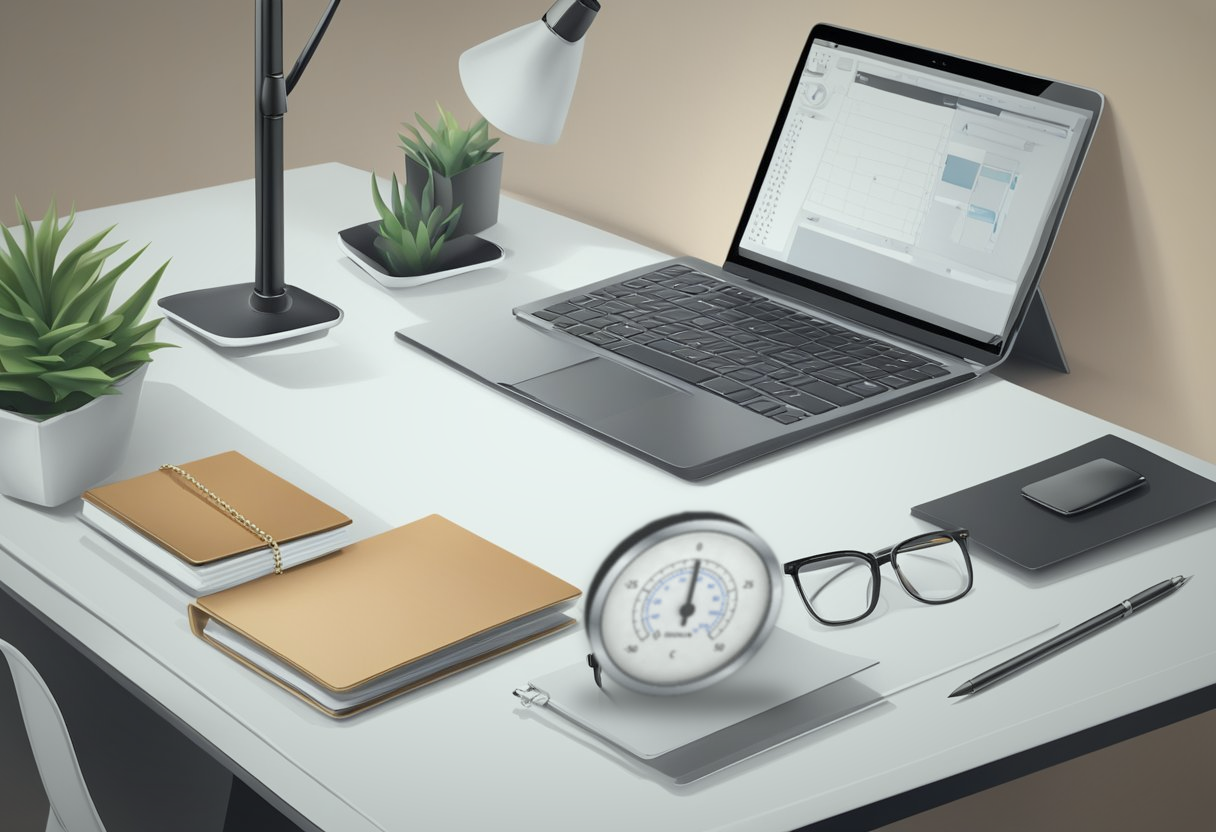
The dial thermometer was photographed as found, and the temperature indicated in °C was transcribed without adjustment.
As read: 0 °C
